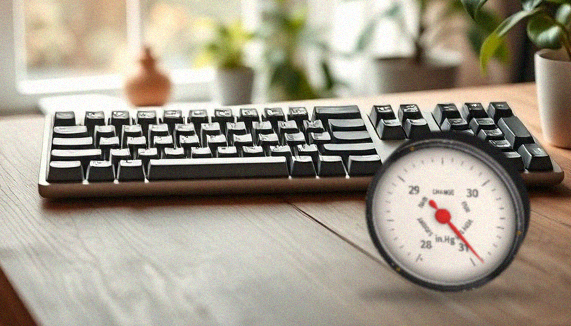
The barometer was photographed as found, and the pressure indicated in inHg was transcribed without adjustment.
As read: 30.9 inHg
